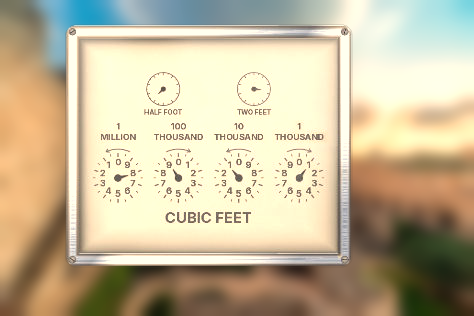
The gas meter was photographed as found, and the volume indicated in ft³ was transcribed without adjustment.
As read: 791100 ft³
